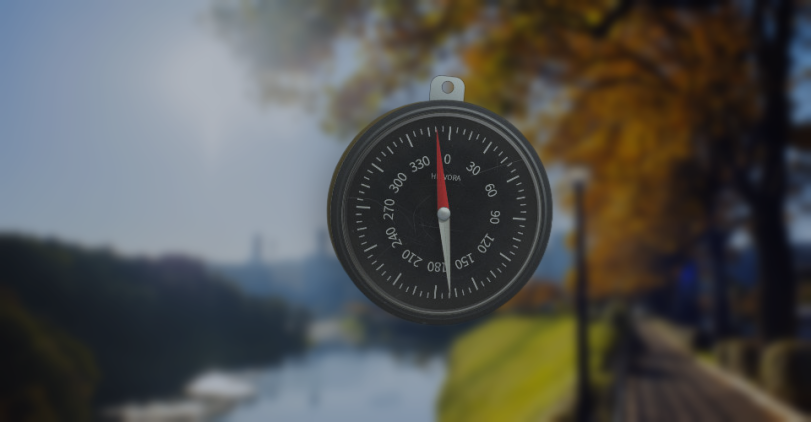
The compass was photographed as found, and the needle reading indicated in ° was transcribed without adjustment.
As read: 350 °
